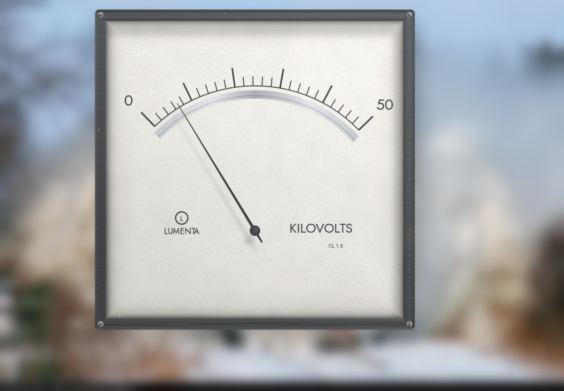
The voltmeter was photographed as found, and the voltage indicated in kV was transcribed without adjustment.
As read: 7 kV
